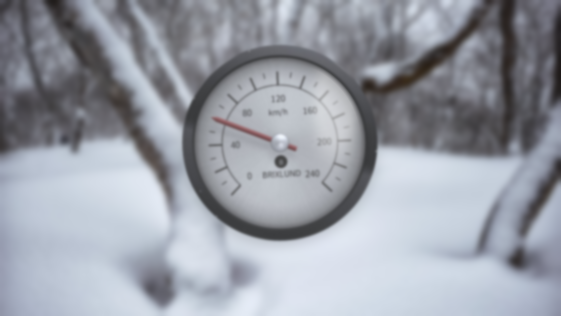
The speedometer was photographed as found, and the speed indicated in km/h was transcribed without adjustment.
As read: 60 km/h
